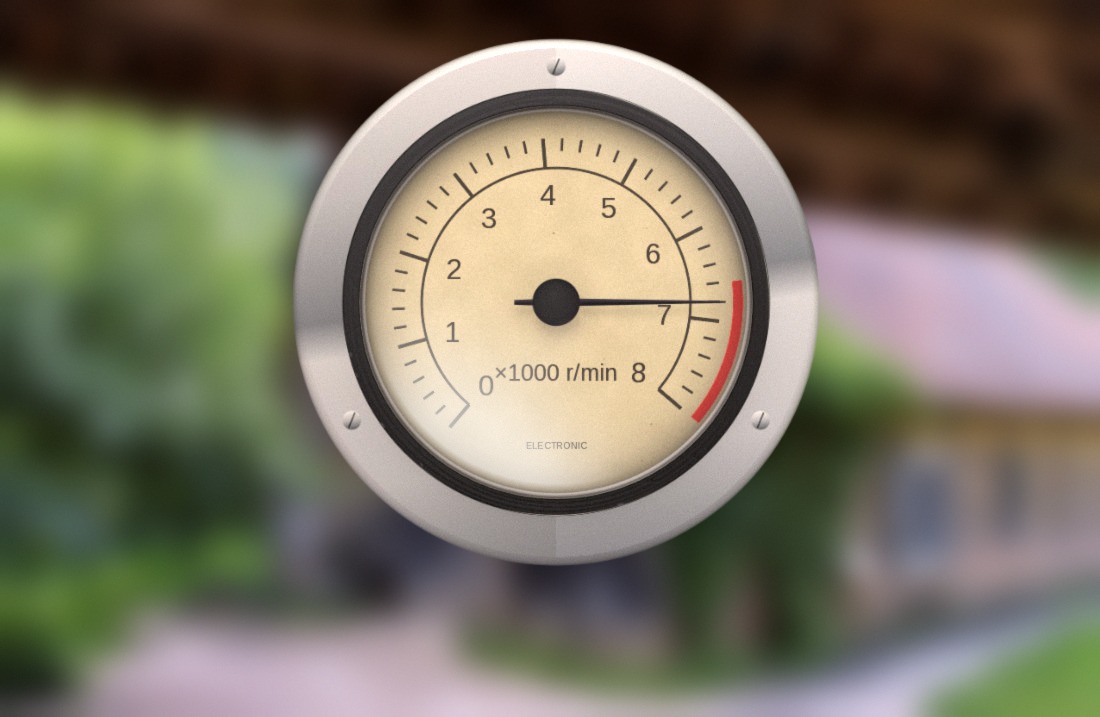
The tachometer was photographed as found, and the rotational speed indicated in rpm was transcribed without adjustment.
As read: 6800 rpm
